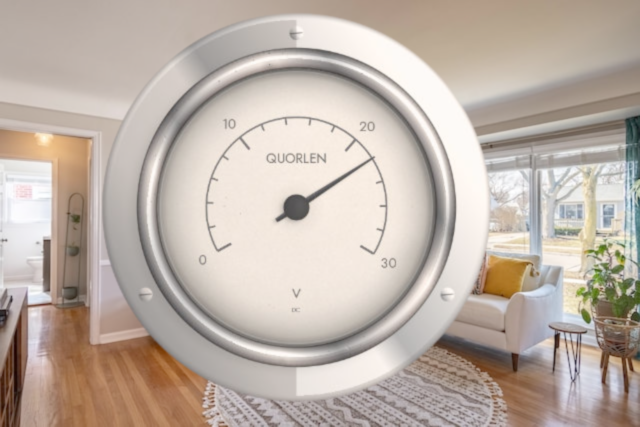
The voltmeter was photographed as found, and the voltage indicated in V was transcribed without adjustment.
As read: 22 V
